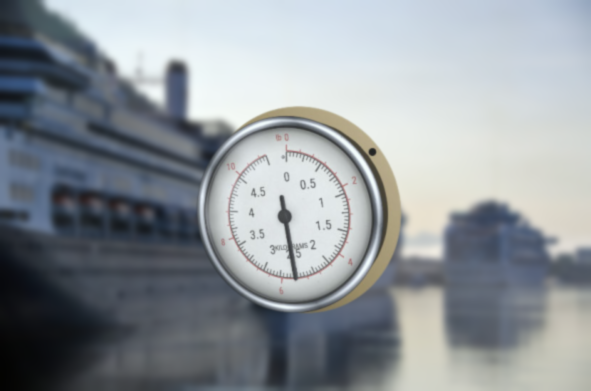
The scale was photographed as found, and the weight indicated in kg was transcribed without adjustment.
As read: 2.5 kg
